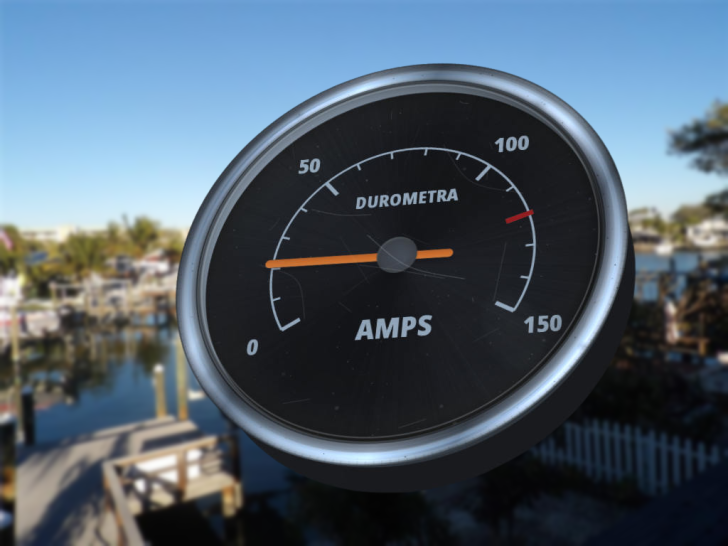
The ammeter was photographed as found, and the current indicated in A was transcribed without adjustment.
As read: 20 A
